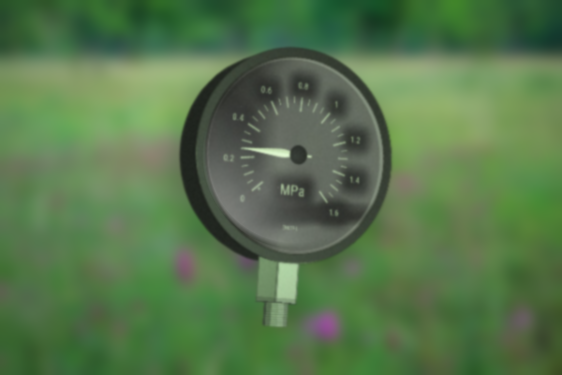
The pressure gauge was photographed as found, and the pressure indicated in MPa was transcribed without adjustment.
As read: 0.25 MPa
